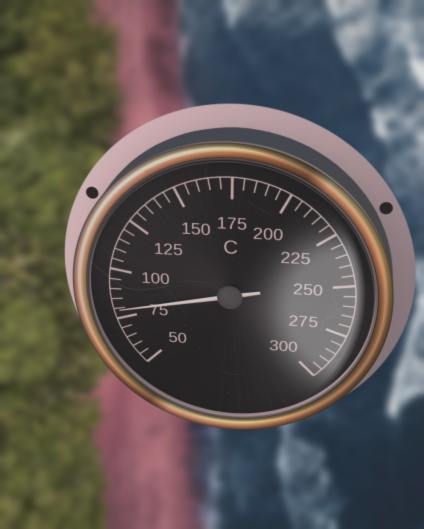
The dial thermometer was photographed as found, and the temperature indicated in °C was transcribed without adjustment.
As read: 80 °C
